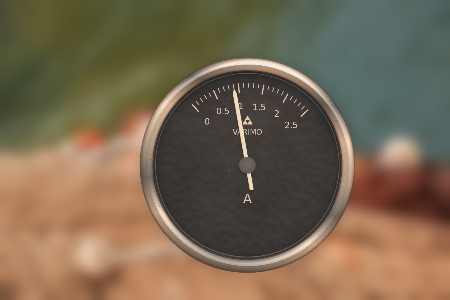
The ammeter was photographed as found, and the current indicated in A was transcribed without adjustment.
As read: 0.9 A
